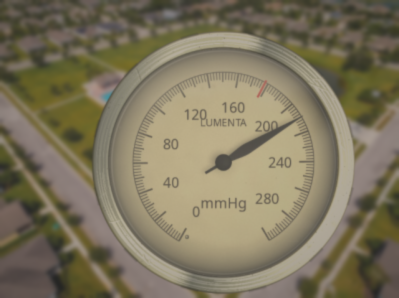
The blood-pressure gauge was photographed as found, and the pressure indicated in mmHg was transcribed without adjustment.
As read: 210 mmHg
